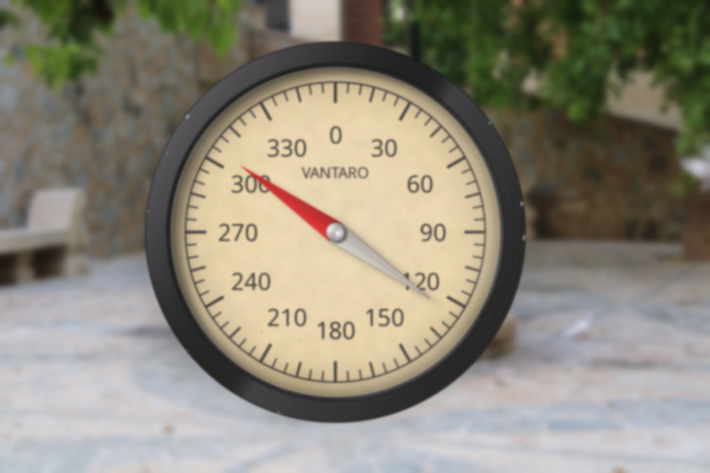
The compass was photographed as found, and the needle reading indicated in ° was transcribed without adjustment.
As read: 305 °
